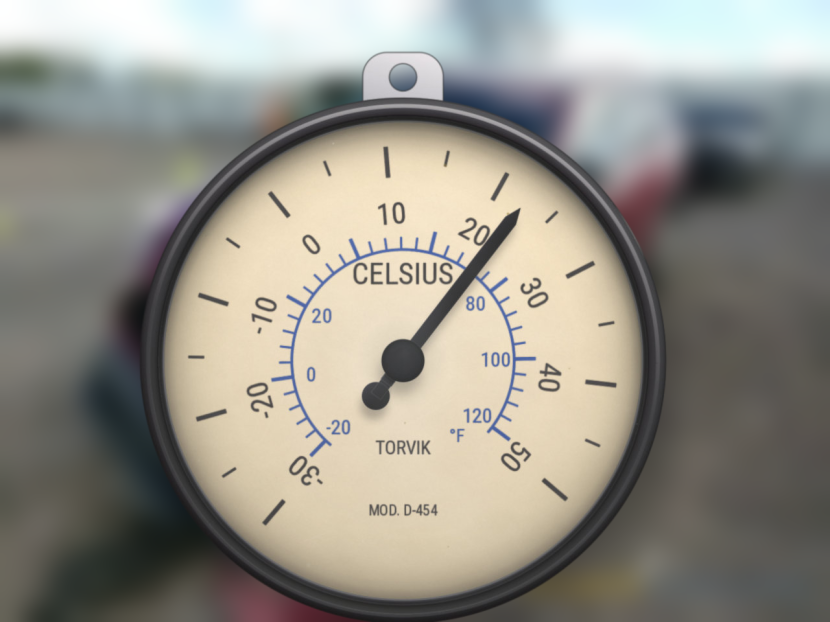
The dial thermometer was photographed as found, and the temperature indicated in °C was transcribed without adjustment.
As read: 22.5 °C
